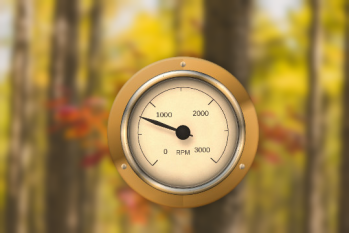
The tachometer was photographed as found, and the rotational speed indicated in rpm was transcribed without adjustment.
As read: 750 rpm
